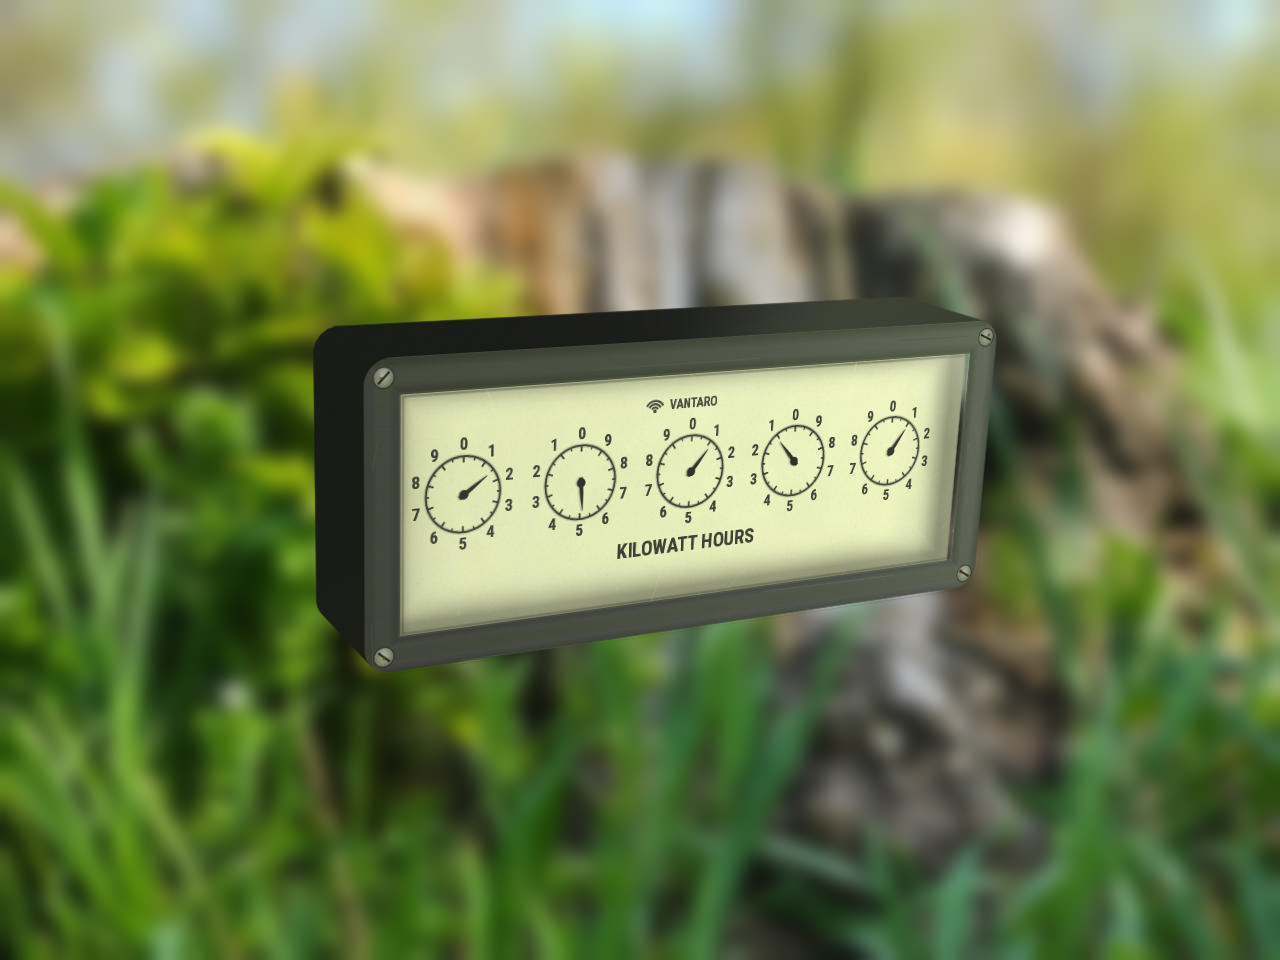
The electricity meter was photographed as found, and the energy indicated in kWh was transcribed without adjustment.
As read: 15111 kWh
